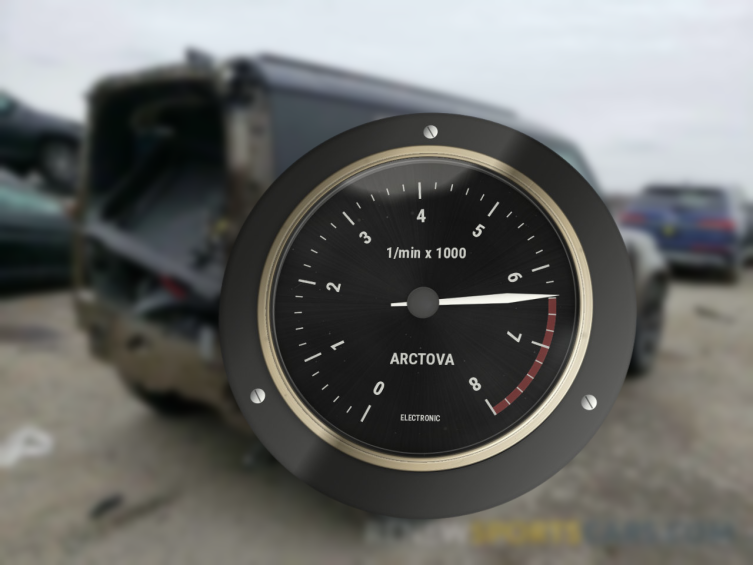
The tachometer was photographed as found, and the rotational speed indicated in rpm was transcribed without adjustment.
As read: 6400 rpm
